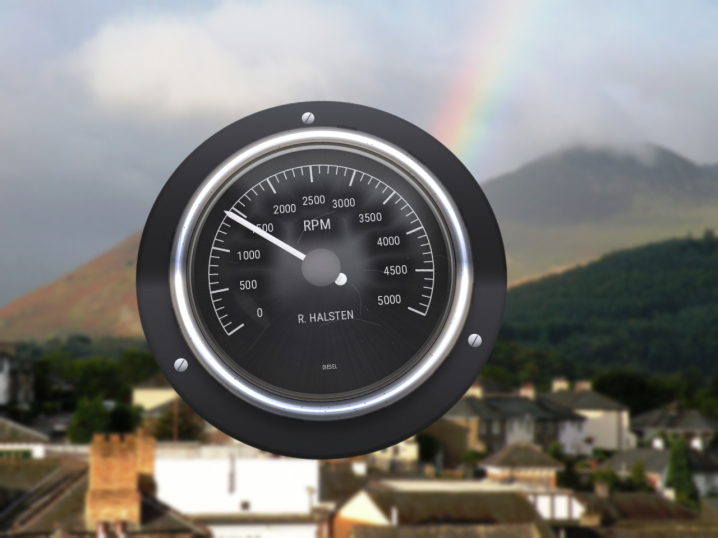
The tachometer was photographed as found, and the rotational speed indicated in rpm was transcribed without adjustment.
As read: 1400 rpm
